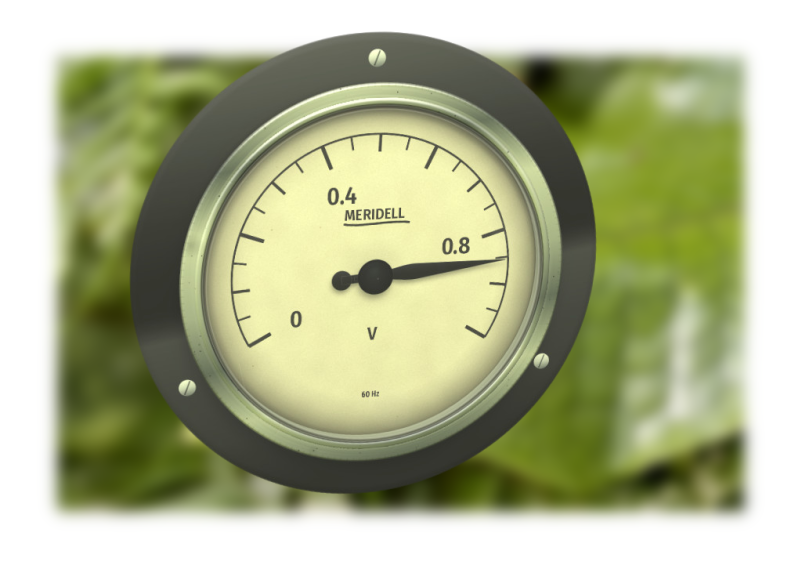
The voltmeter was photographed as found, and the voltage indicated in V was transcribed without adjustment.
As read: 0.85 V
